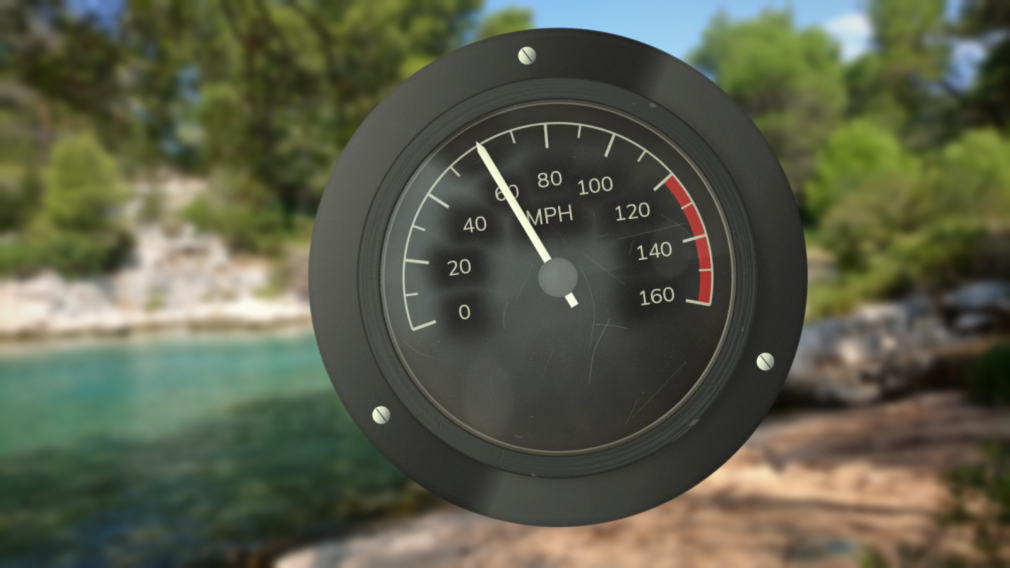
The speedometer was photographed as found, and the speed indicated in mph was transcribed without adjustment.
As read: 60 mph
